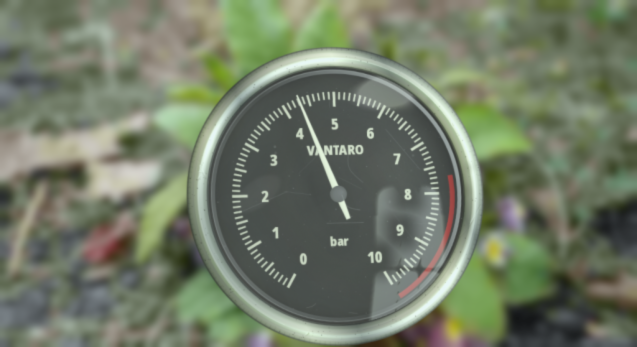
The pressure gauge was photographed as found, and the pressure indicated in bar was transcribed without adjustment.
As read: 4.3 bar
